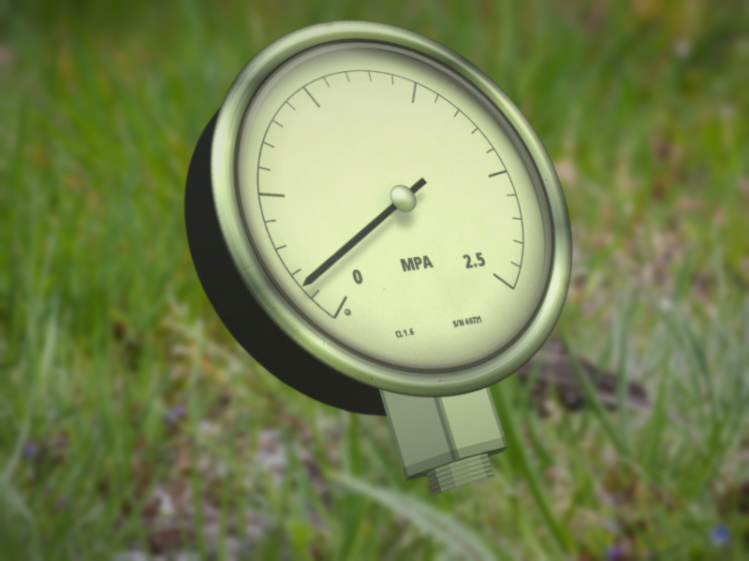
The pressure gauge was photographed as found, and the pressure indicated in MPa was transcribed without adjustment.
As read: 0.15 MPa
